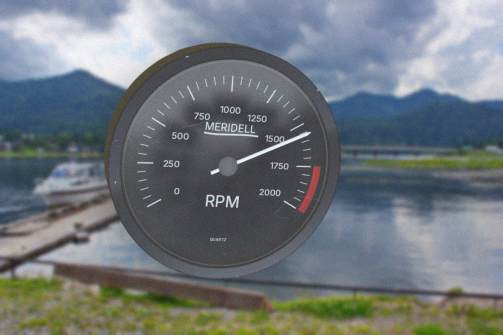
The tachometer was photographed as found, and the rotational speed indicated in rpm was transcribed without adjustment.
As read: 1550 rpm
